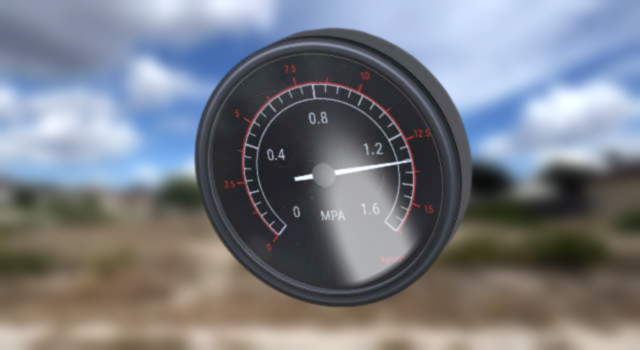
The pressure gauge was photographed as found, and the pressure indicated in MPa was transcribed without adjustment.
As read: 1.3 MPa
